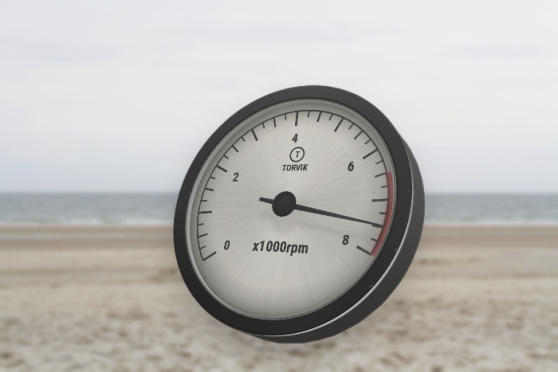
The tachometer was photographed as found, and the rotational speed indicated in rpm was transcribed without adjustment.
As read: 7500 rpm
